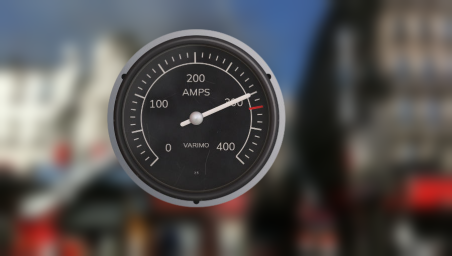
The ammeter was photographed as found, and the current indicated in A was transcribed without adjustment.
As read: 300 A
